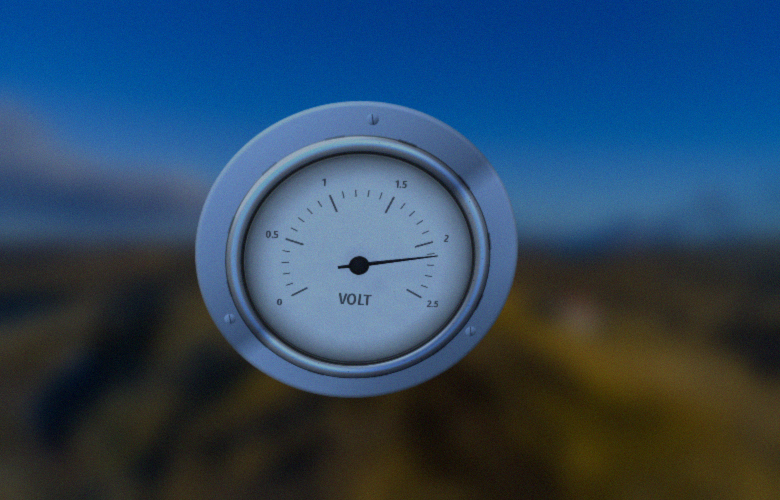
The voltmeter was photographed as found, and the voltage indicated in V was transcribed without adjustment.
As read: 2.1 V
